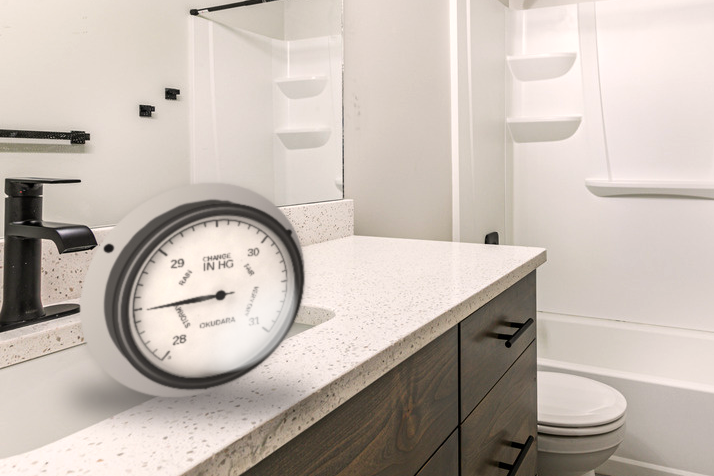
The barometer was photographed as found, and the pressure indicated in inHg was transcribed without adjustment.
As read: 28.5 inHg
